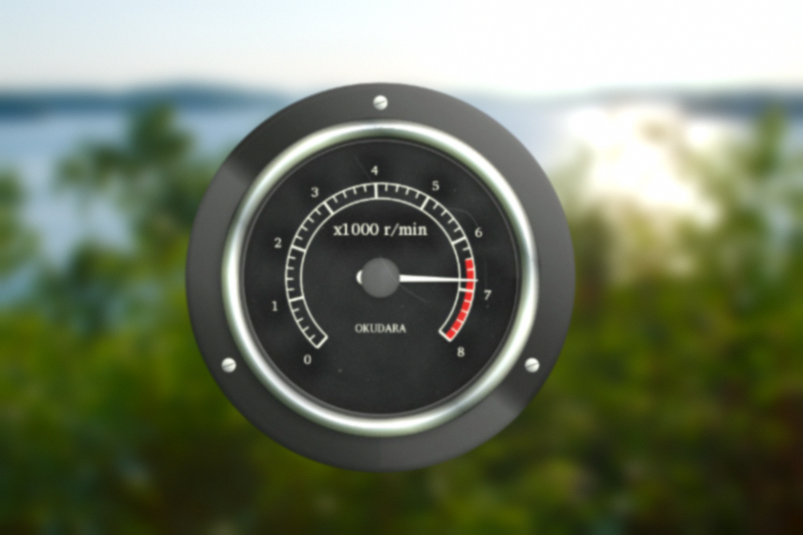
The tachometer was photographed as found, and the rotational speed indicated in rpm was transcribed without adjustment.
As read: 6800 rpm
